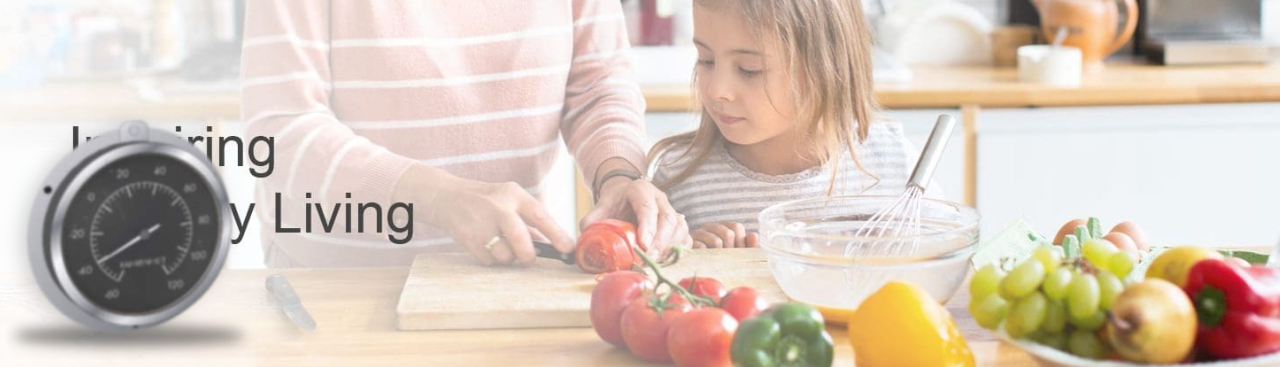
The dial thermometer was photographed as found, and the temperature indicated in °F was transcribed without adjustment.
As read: -40 °F
